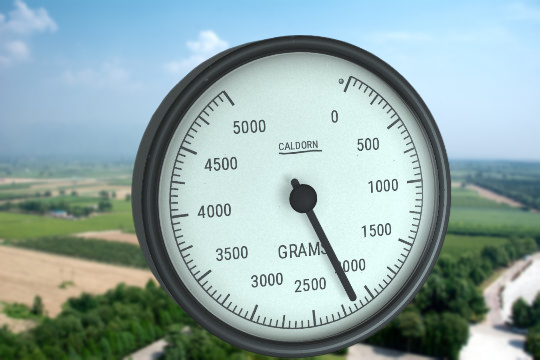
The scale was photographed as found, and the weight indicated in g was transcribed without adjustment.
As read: 2150 g
